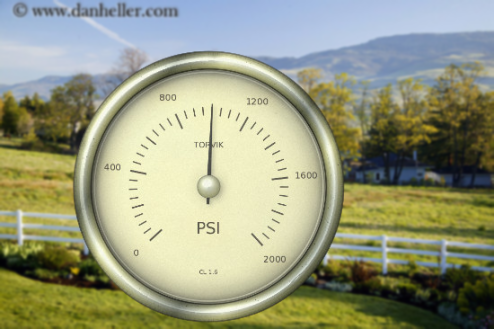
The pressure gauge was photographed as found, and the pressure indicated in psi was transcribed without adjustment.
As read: 1000 psi
